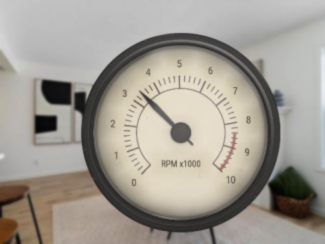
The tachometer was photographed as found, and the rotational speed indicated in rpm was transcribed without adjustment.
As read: 3400 rpm
